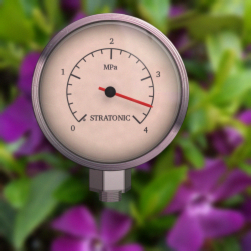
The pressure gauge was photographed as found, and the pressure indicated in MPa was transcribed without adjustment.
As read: 3.6 MPa
